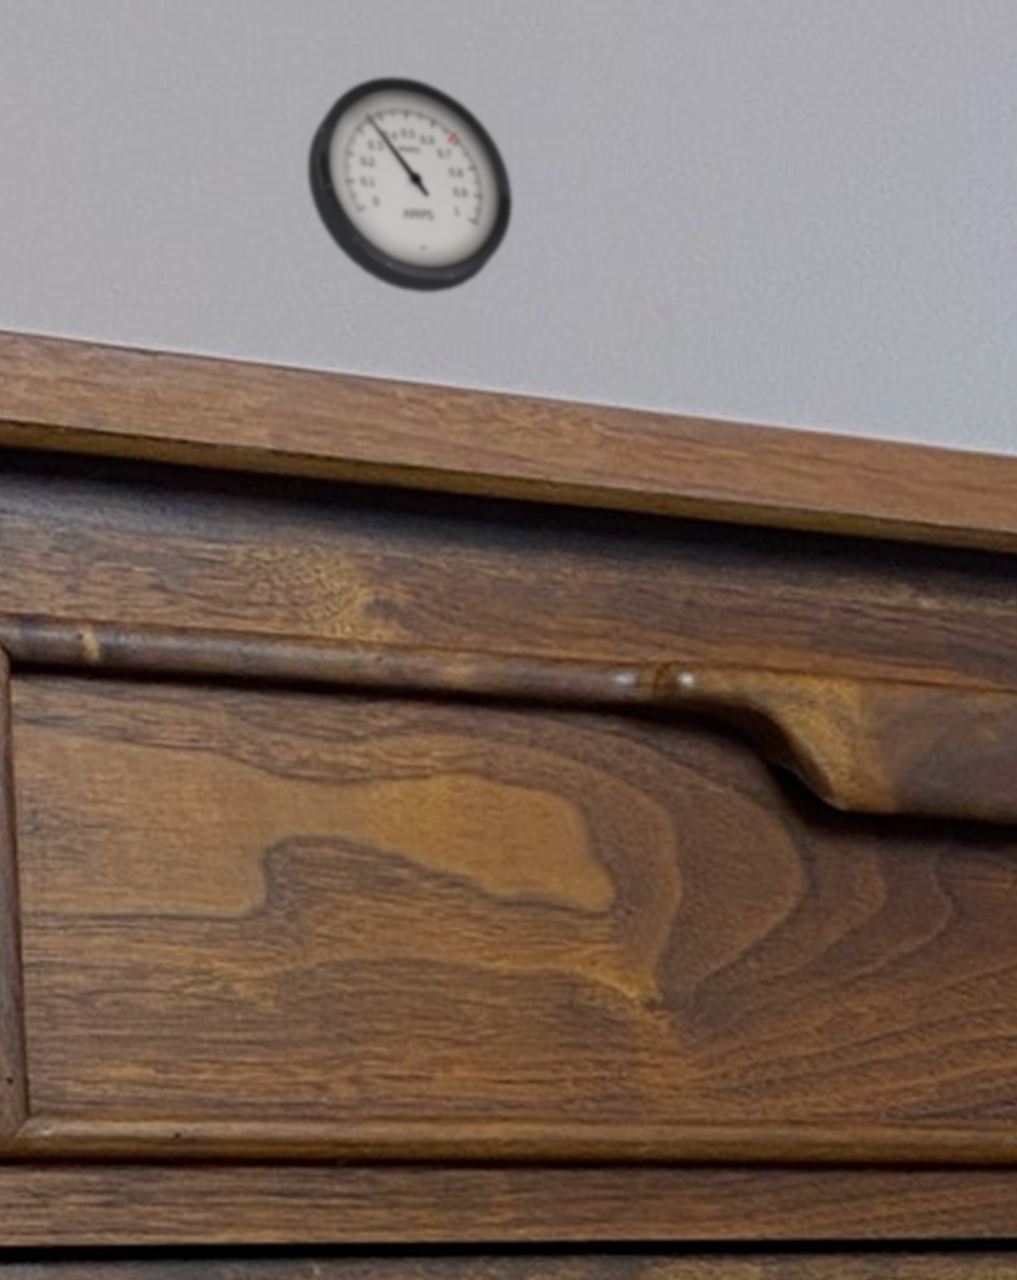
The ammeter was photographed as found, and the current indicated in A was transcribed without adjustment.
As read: 0.35 A
